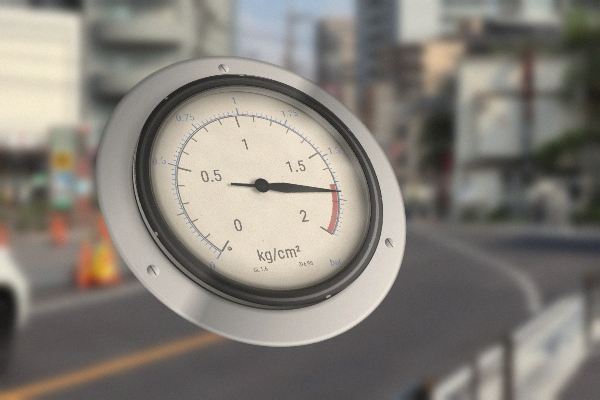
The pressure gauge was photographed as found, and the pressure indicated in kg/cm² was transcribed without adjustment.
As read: 1.75 kg/cm²
